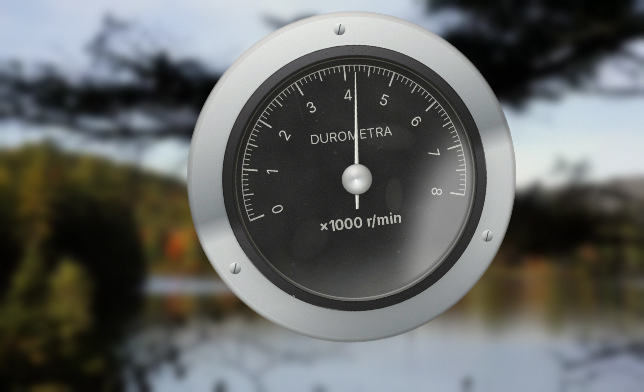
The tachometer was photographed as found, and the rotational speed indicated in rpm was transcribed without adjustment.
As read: 4200 rpm
